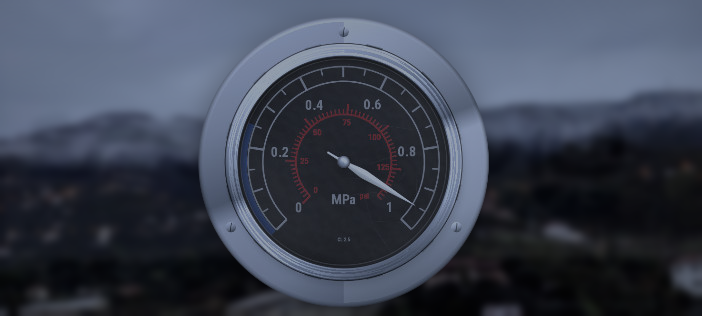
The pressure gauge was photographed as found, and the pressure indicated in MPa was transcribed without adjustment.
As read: 0.95 MPa
